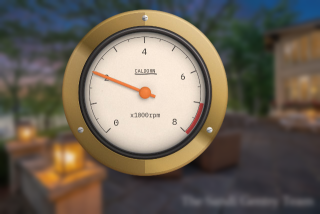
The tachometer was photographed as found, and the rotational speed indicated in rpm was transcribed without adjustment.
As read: 2000 rpm
